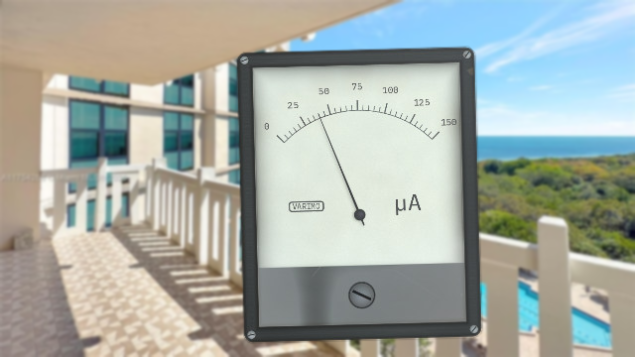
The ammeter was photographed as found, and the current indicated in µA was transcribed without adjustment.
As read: 40 µA
